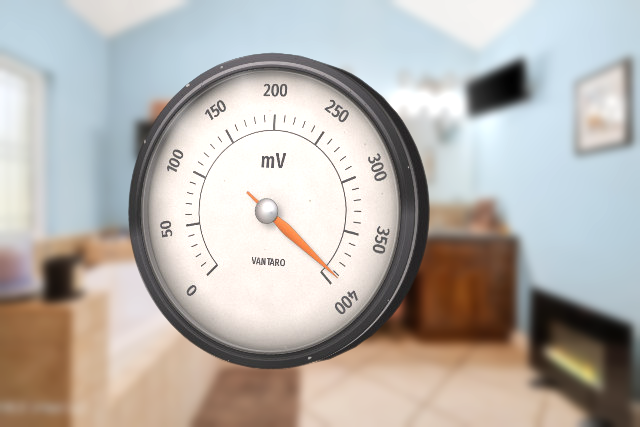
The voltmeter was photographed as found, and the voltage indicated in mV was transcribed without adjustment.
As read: 390 mV
